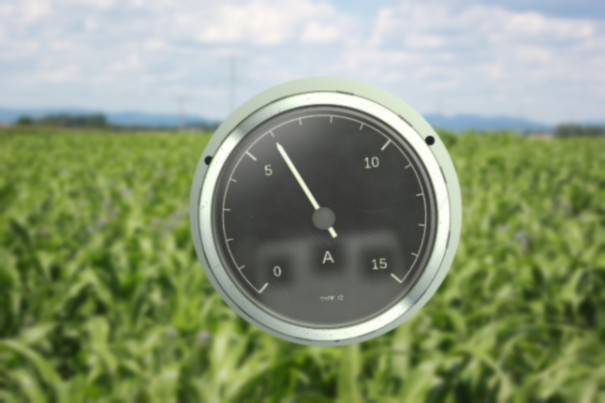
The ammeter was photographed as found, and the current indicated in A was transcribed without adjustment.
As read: 6 A
